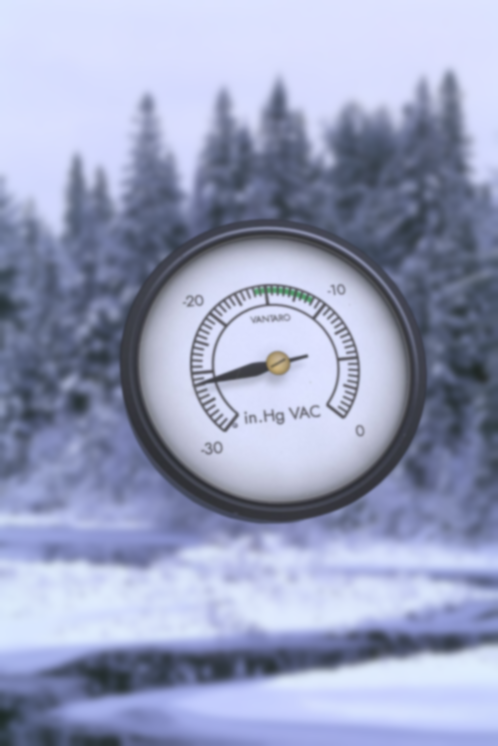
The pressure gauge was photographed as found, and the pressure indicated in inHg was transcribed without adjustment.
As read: -26 inHg
